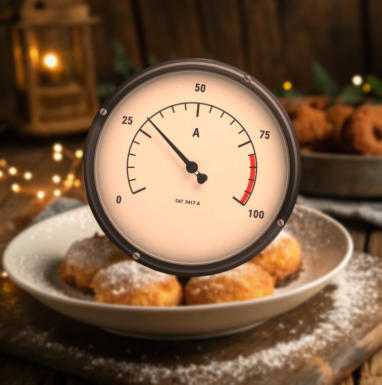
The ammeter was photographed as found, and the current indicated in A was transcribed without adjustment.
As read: 30 A
